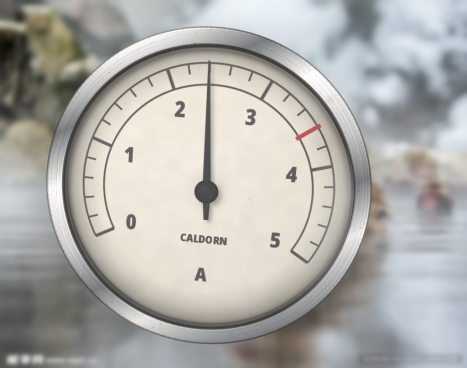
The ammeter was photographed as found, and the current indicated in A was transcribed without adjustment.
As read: 2.4 A
